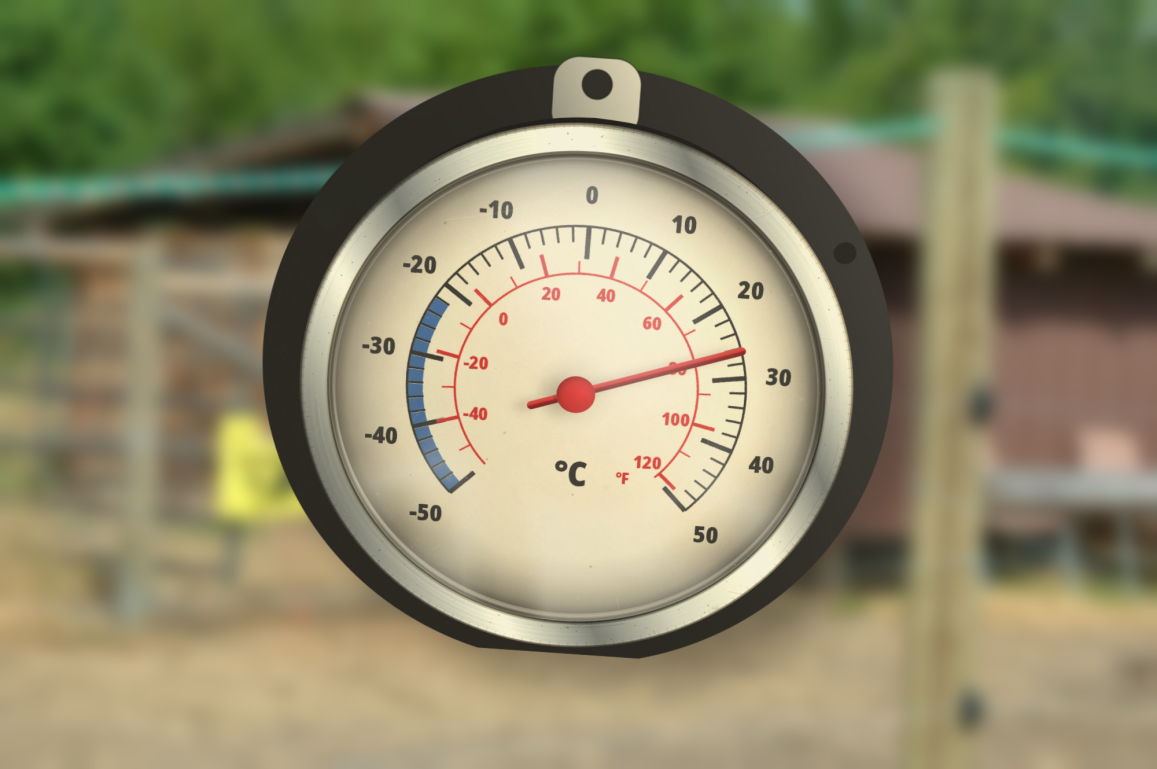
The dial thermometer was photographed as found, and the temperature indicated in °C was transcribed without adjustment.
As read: 26 °C
